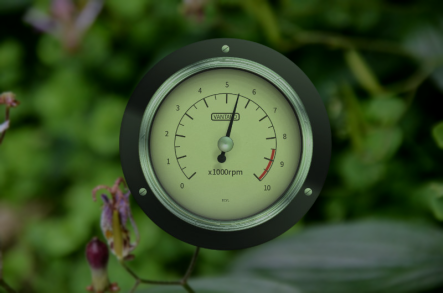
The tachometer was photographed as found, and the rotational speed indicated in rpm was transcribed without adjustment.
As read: 5500 rpm
